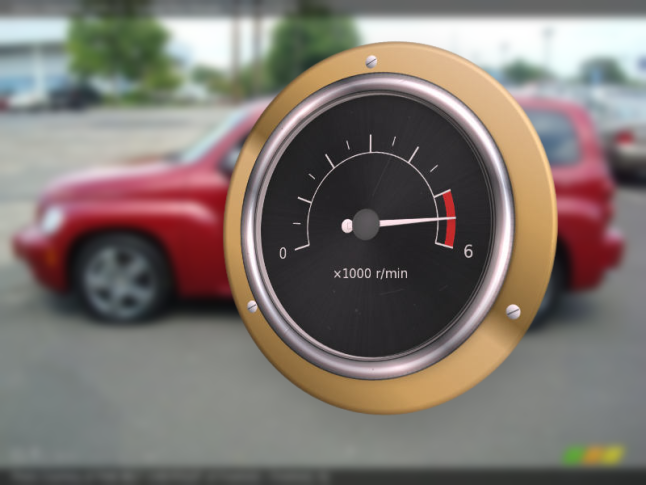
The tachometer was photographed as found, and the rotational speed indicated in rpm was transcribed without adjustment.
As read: 5500 rpm
